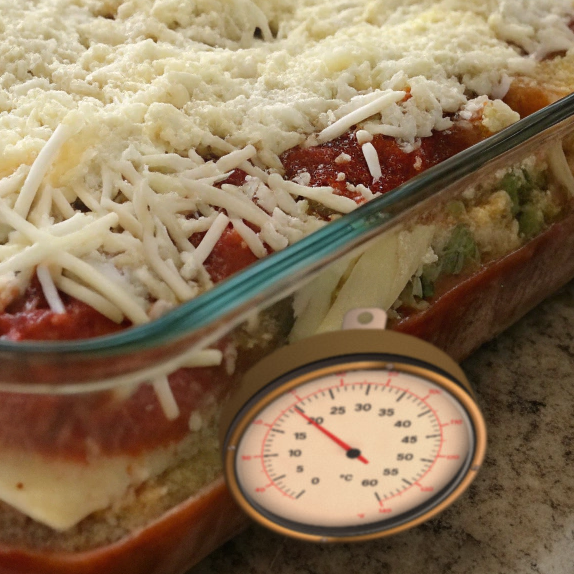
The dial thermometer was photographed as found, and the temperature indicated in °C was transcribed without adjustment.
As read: 20 °C
